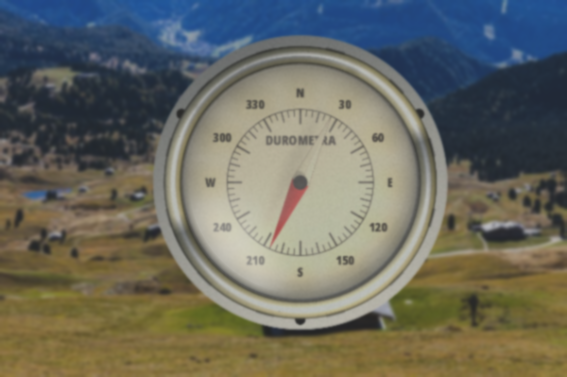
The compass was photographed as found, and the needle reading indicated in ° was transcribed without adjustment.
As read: 205 °
